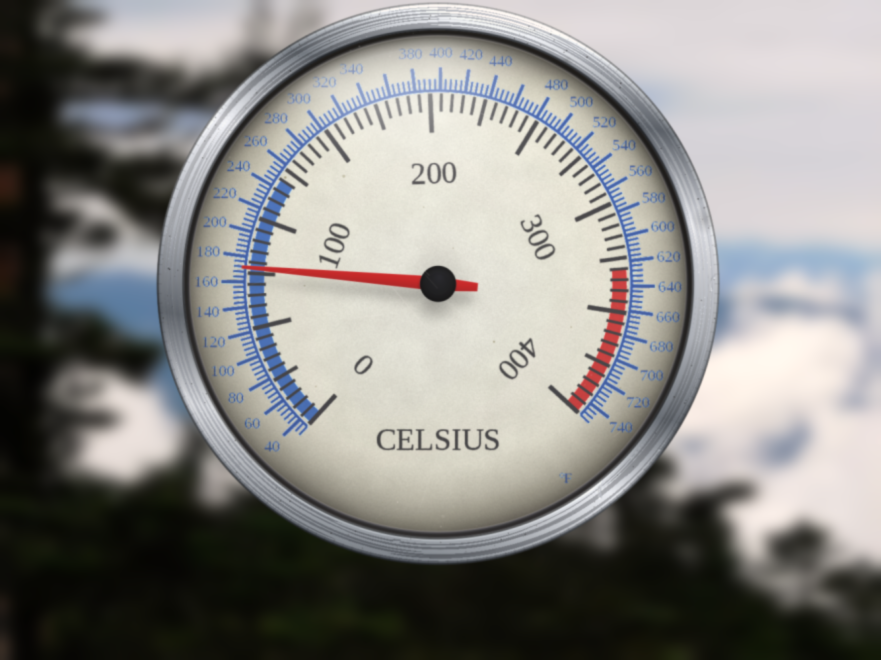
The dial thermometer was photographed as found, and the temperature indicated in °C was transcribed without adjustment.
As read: 77.5 °C
